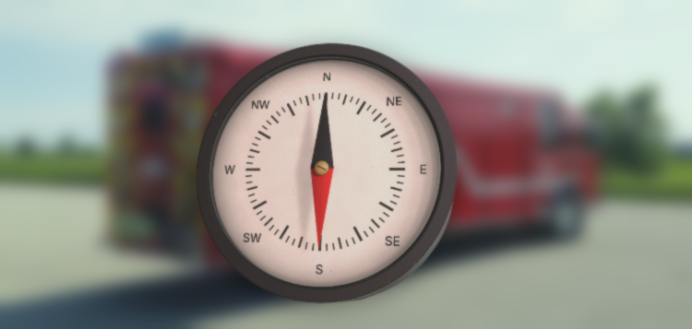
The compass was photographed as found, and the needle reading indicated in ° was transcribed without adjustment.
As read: 180 °
